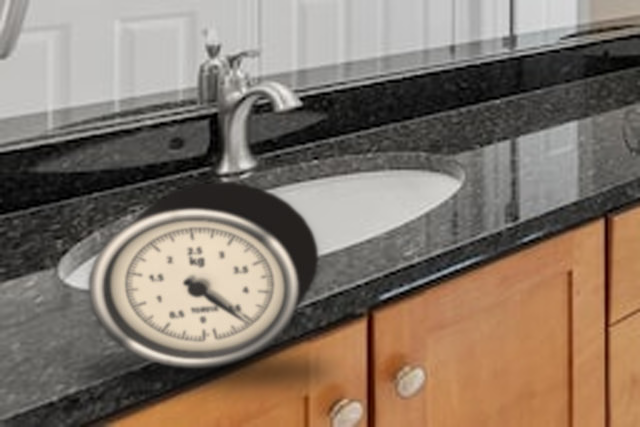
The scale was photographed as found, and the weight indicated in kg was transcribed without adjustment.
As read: 4.5 kg
